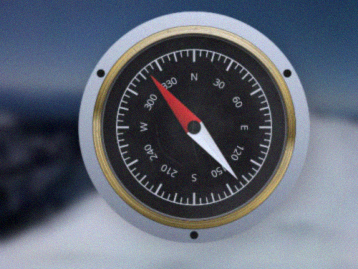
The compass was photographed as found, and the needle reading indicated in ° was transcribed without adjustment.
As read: 320 °
